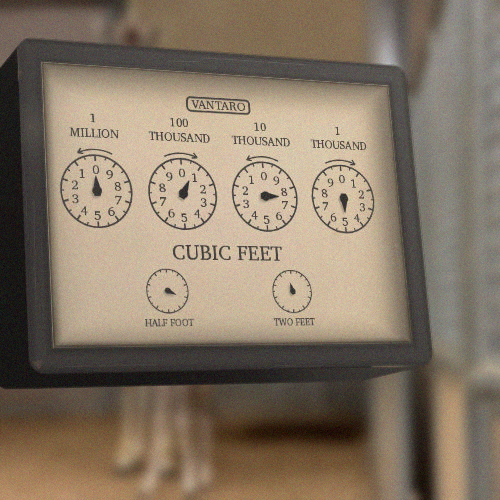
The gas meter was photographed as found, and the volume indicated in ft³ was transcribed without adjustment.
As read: 7500 ft³
